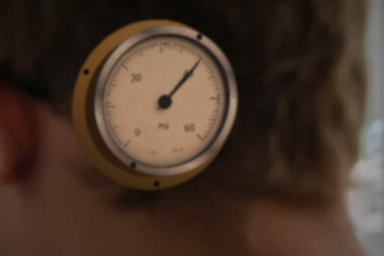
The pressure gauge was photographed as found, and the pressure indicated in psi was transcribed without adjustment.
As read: 40 psi
